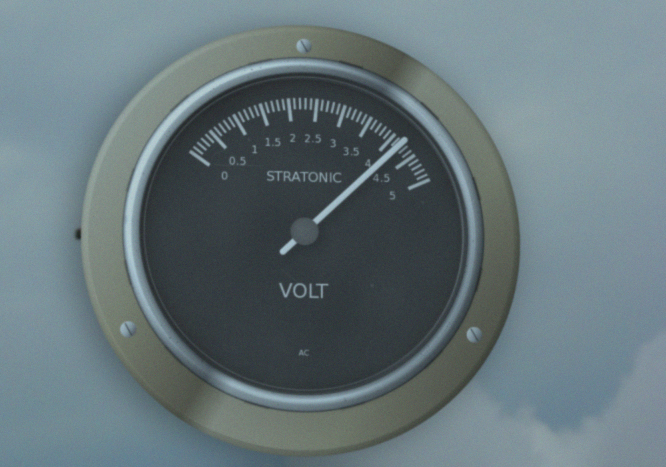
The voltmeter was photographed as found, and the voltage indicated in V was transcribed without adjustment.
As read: 4.2 V
